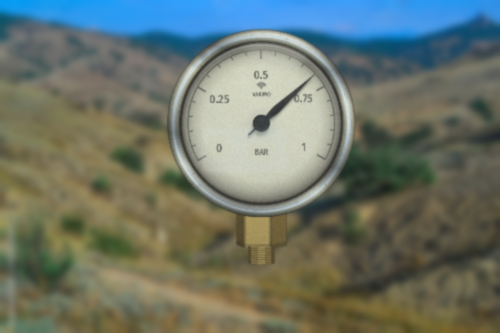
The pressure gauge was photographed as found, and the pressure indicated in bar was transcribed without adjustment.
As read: 0.7 bar
